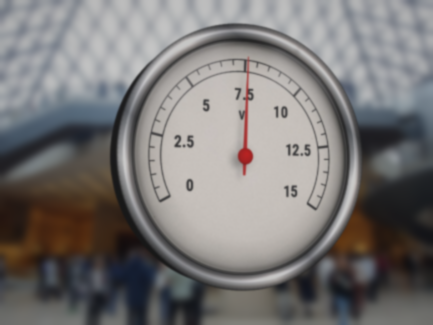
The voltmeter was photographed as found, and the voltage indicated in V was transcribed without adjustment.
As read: 7.5 V
